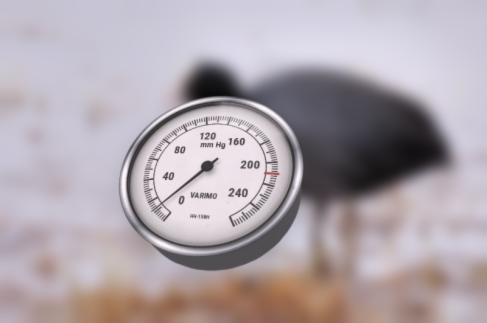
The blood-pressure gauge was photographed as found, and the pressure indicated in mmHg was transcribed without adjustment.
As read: 10 mmHg
